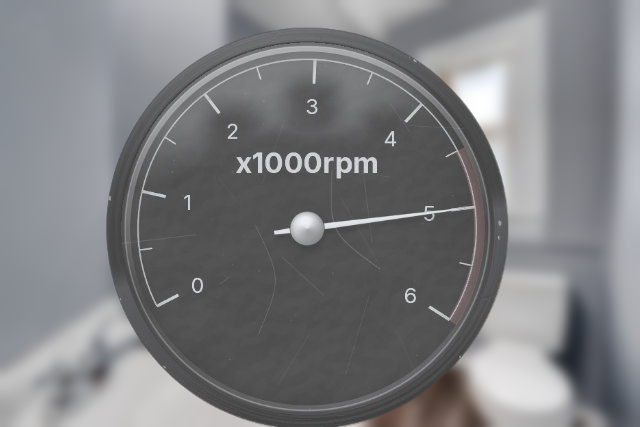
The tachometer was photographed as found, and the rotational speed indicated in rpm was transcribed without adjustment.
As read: 5000 rpm
